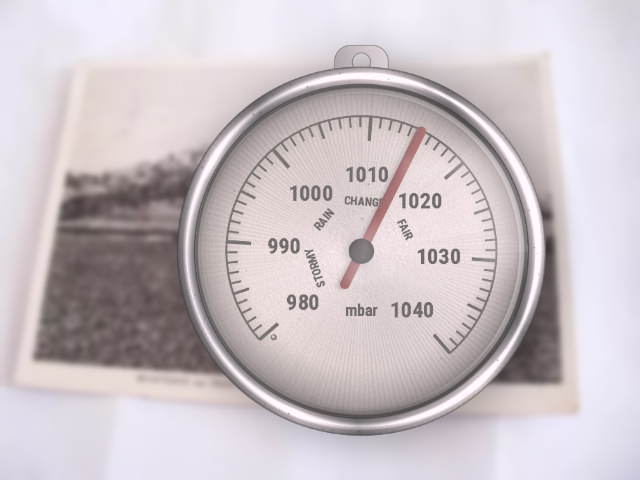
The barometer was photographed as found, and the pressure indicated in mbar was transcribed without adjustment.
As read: 1015 mbar
